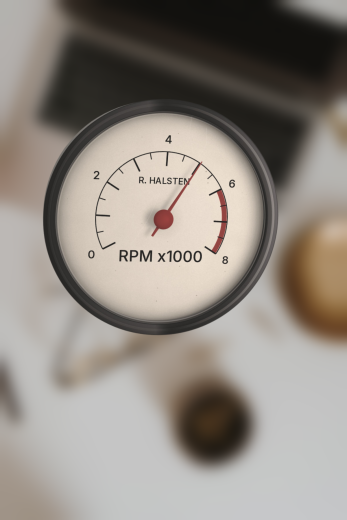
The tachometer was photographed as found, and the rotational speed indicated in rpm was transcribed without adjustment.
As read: 5000 rpm
